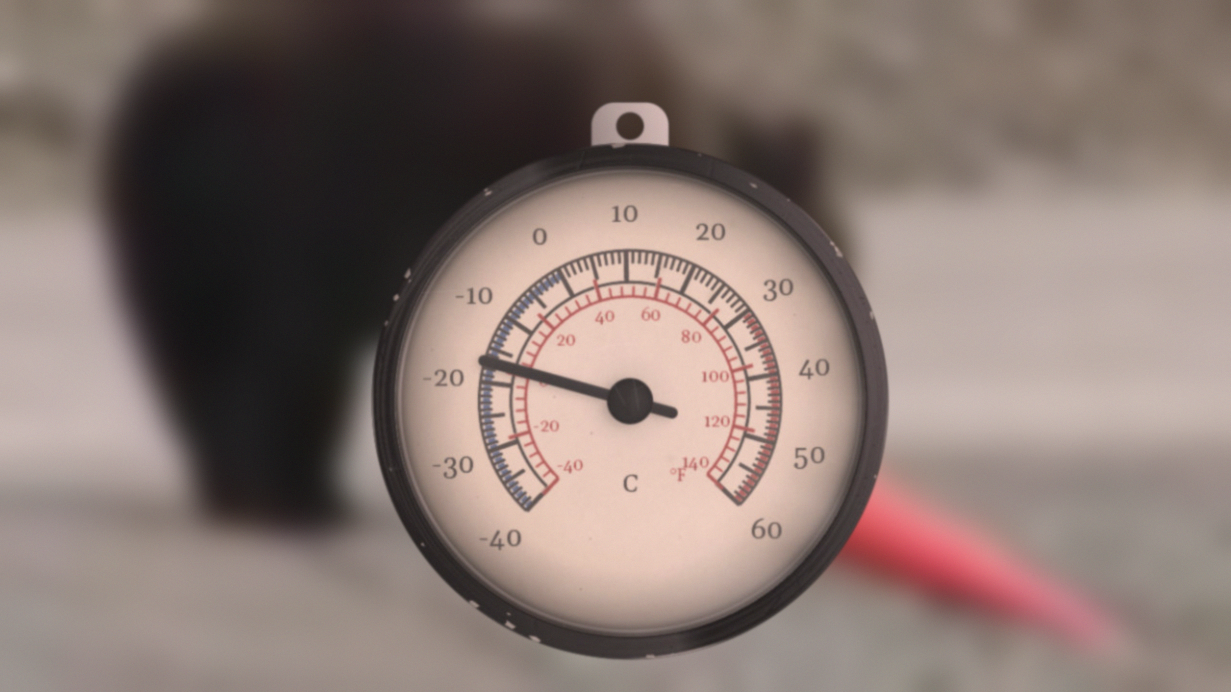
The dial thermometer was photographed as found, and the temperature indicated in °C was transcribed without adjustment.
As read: -17 °C
